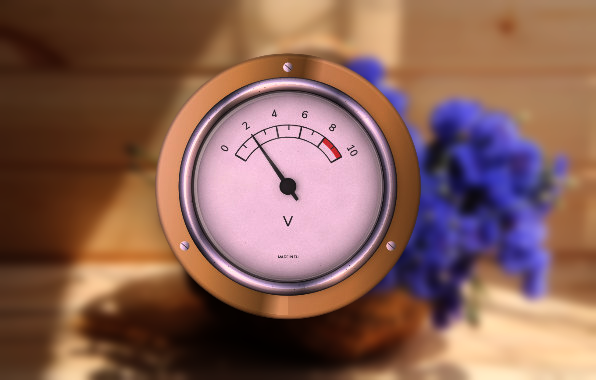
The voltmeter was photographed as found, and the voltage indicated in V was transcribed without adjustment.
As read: 2 V
